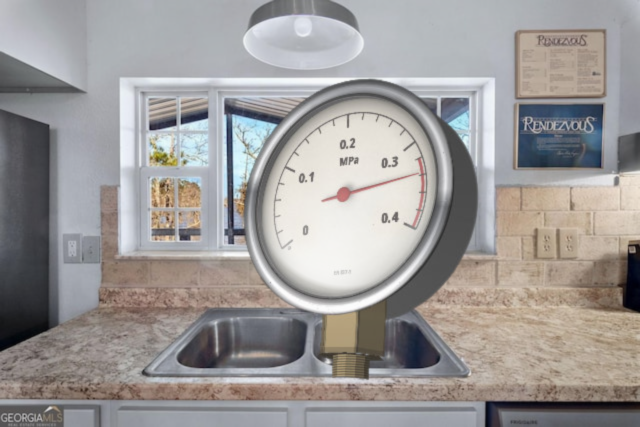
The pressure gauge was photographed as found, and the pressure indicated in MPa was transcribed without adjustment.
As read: 0.34 MPa
